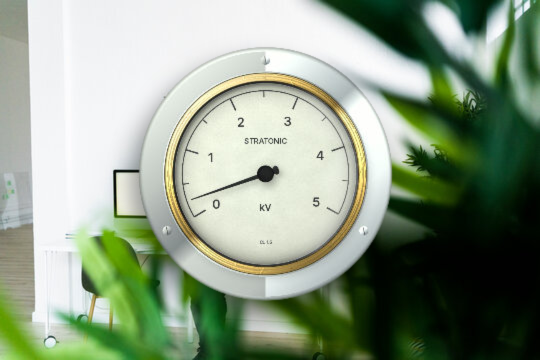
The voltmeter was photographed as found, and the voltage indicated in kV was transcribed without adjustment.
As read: 0.25 kV
